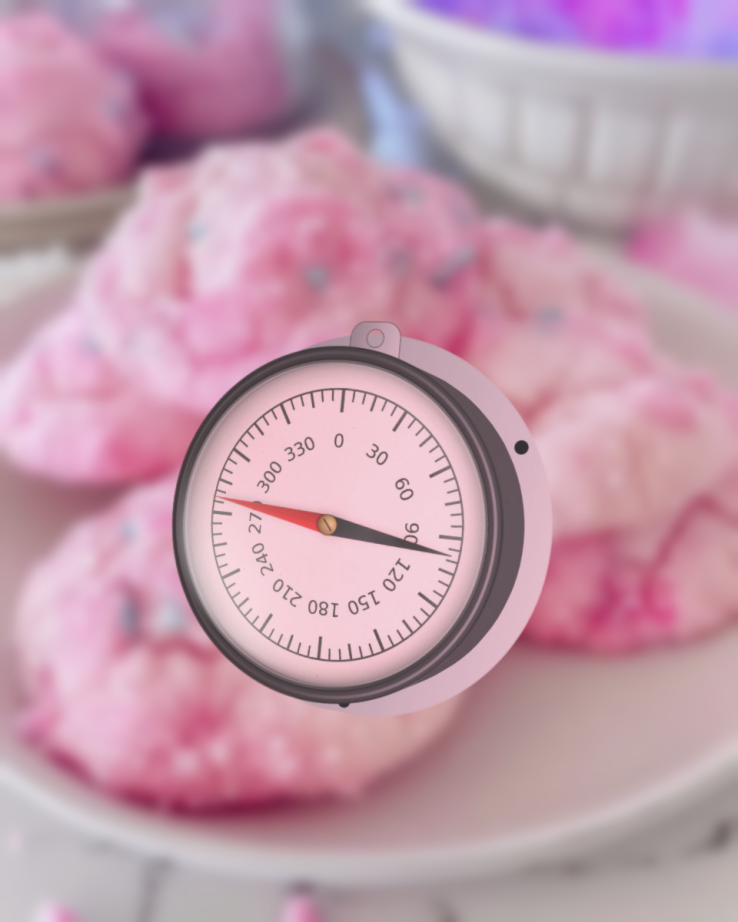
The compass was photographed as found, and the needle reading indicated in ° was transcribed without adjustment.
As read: 277.5 °
